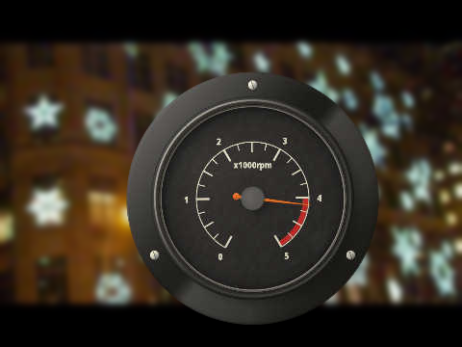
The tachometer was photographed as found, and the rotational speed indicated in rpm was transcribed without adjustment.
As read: 4125 rpm
